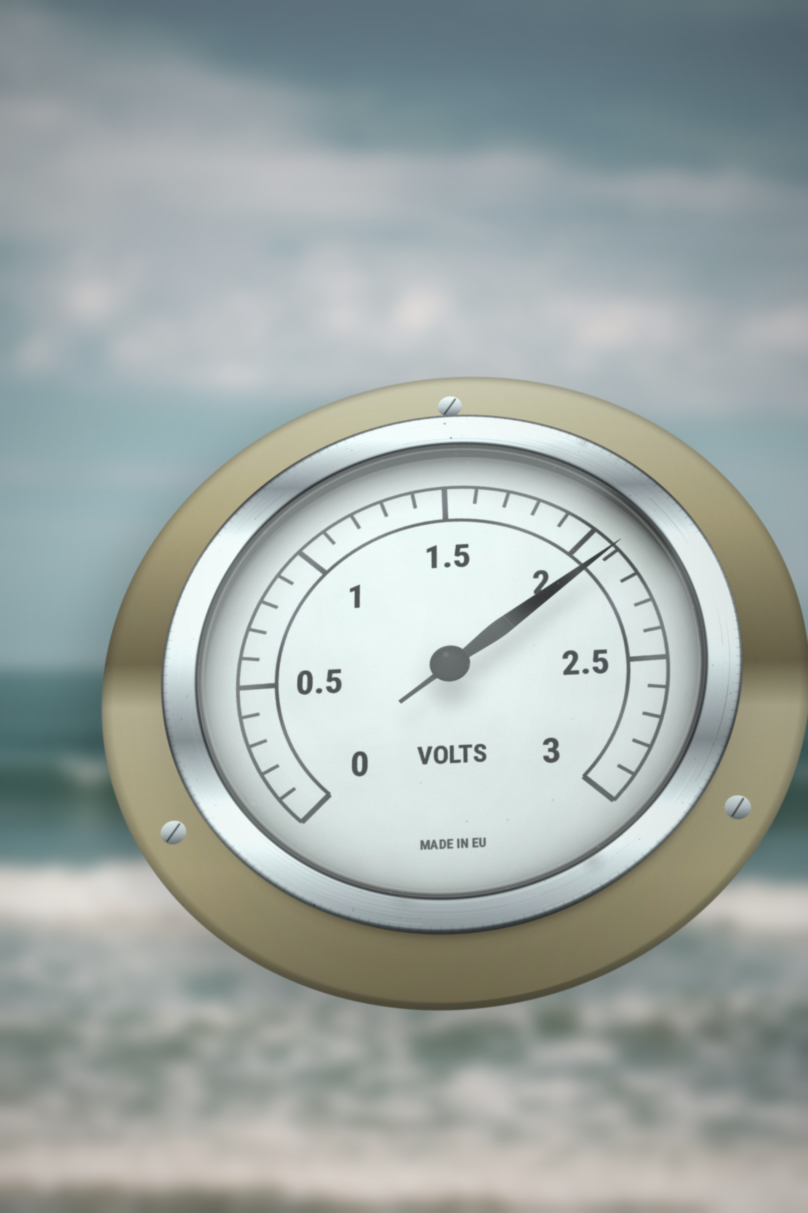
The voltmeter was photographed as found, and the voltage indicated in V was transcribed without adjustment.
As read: 2.1 V
